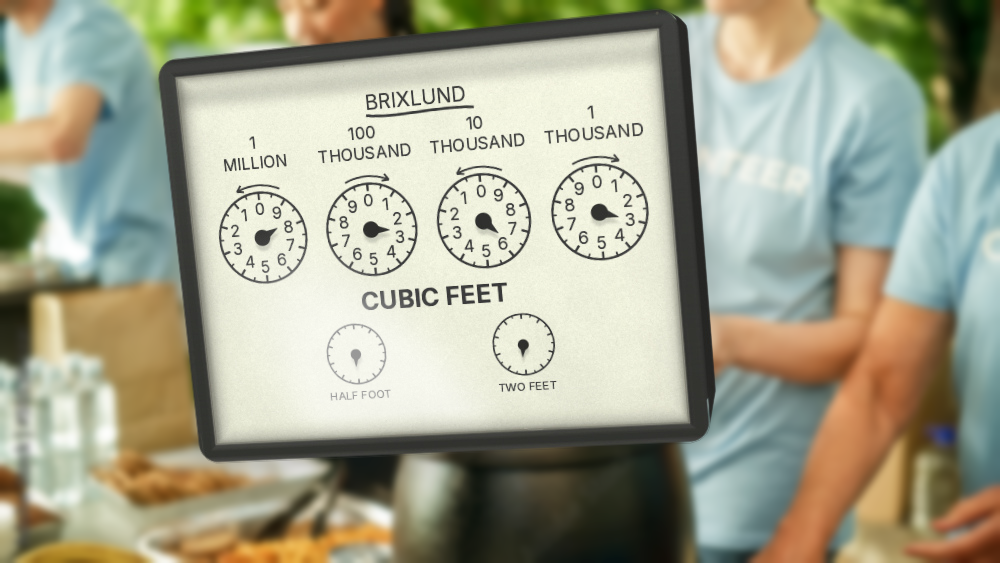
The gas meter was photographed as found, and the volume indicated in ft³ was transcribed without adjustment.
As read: 826300 ft³
